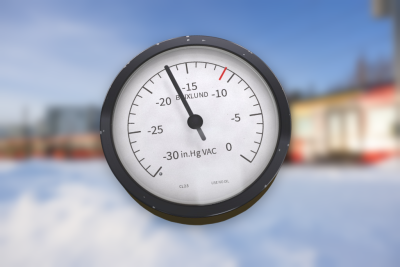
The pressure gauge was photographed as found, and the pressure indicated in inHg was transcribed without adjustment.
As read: -17 inHg
